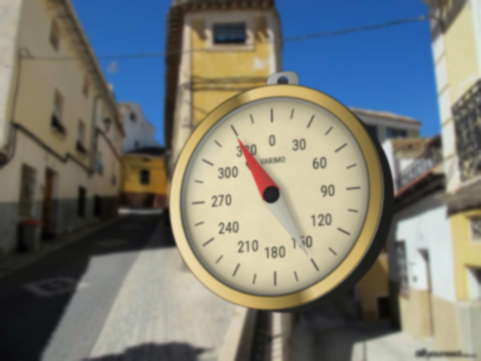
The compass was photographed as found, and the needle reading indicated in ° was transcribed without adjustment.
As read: 330 °
